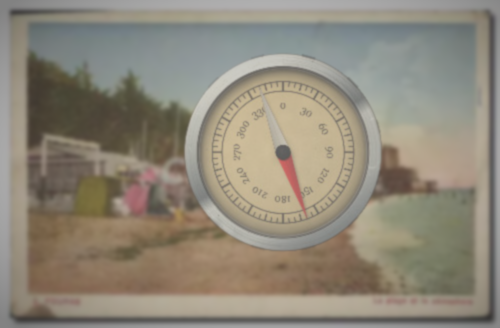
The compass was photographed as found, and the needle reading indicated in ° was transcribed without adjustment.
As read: 160 °
